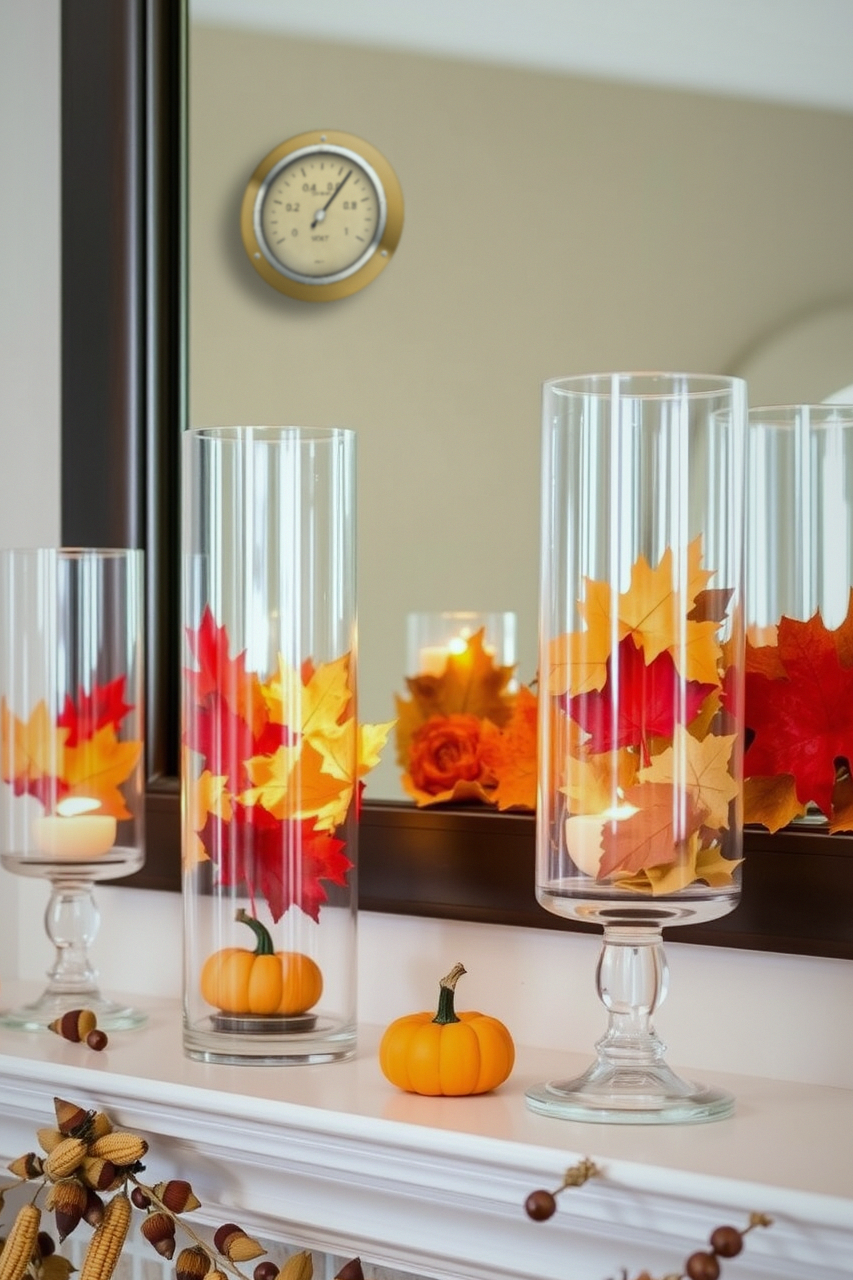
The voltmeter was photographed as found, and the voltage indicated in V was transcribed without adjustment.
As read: 0.65 V
